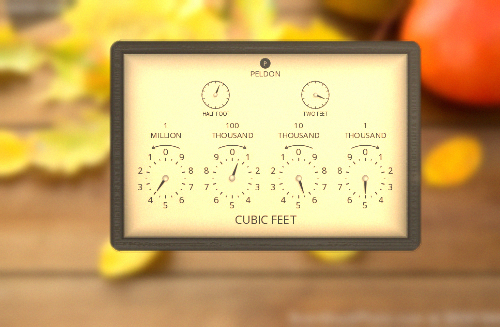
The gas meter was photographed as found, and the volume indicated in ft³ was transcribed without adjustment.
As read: 405500 ft³
